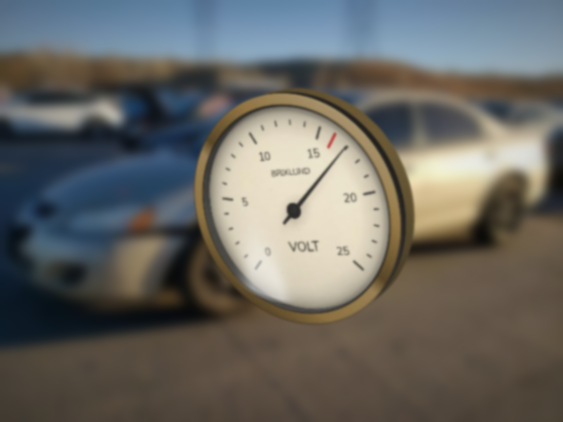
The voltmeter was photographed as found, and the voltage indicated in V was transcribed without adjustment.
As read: 17 V
